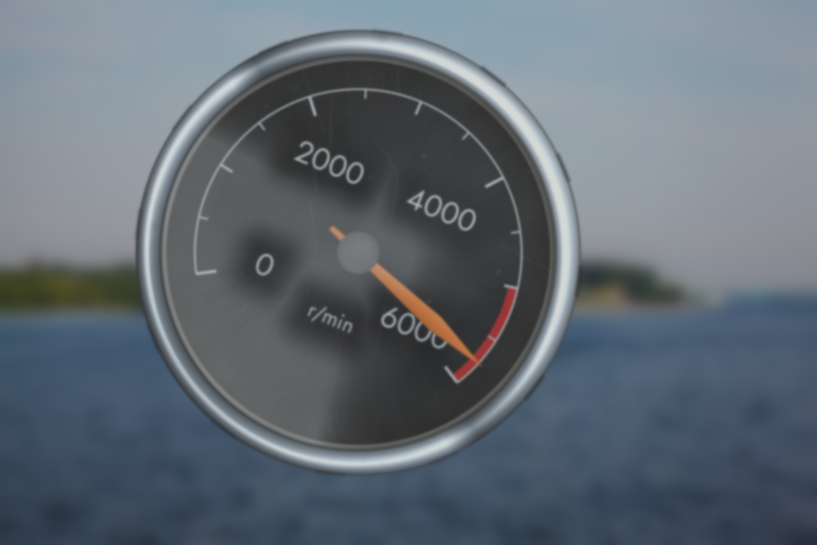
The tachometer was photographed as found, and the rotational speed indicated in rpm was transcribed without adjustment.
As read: 5750 rpm
